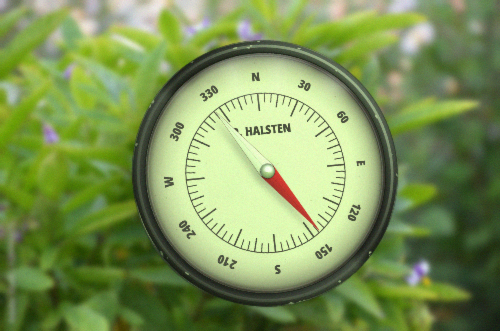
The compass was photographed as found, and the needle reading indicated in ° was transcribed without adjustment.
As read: 145 °
